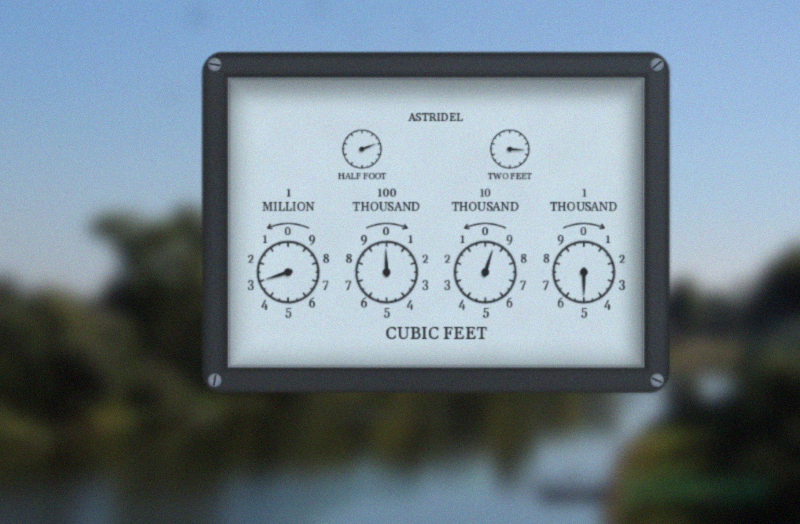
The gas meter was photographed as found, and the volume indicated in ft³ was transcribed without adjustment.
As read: 299500 ft³
